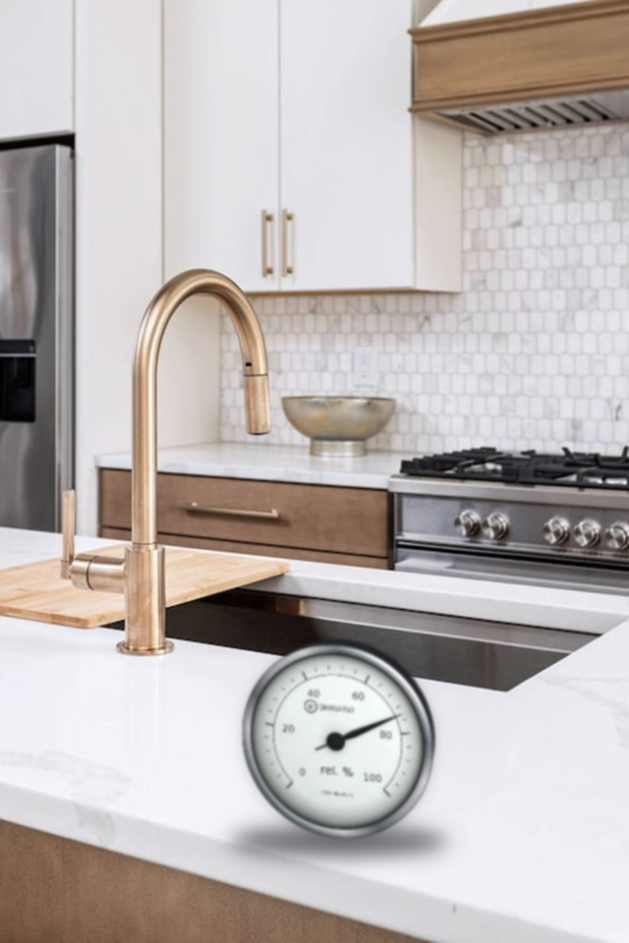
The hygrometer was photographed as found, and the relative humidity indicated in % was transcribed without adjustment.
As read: 74 %
